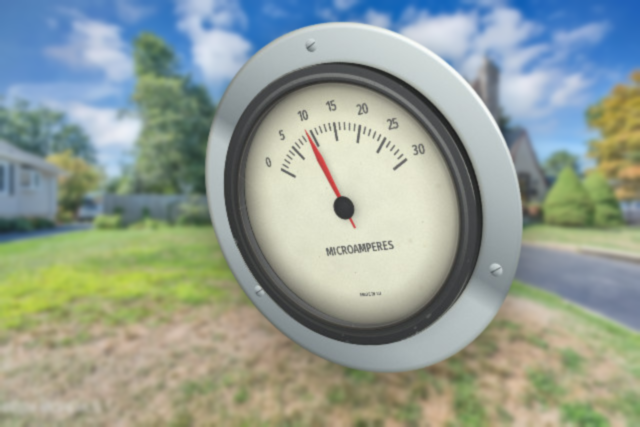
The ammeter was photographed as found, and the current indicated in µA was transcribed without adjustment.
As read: 10 µA
